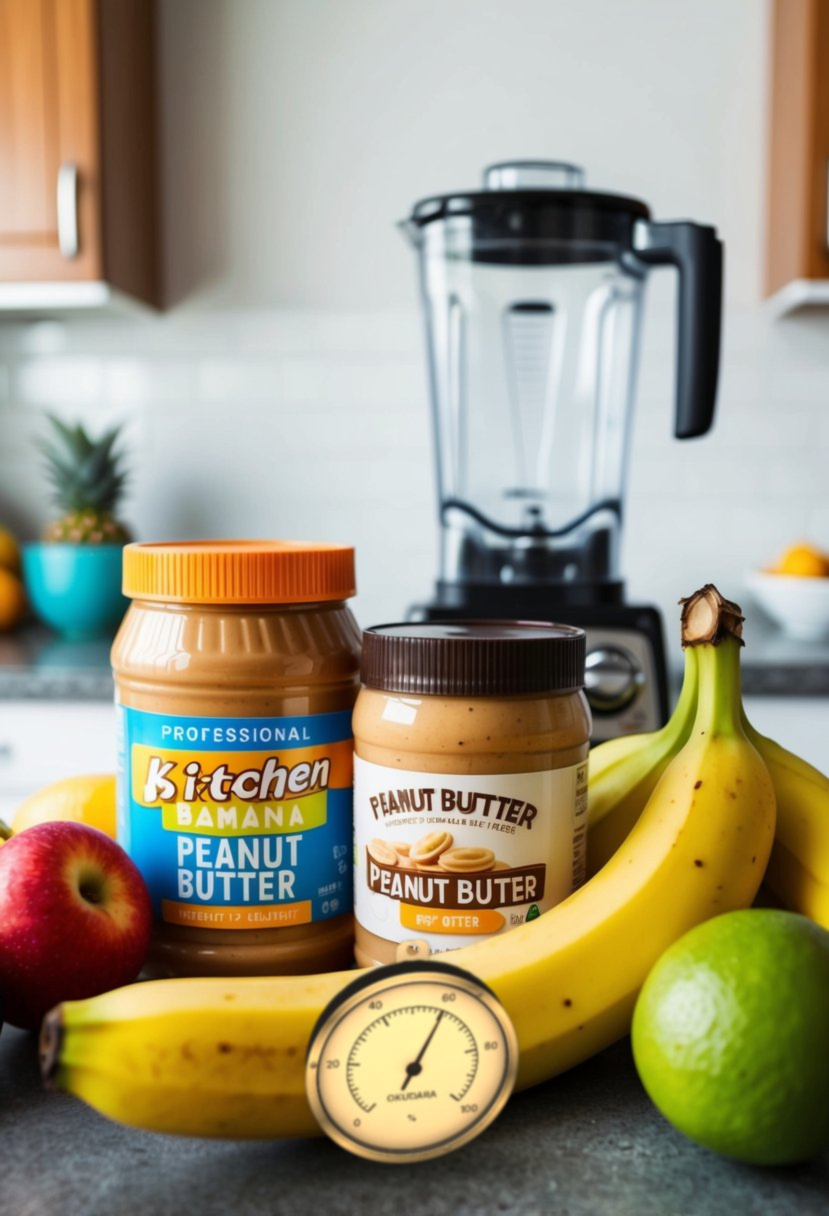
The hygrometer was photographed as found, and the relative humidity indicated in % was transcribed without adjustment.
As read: 60 %
